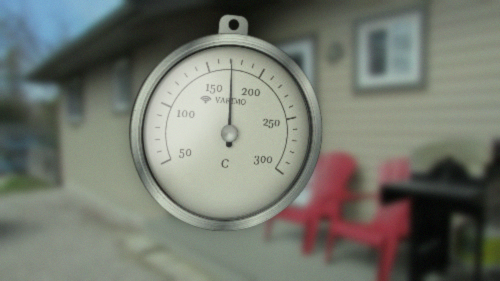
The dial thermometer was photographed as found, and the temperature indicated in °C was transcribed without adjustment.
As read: 170 °C
